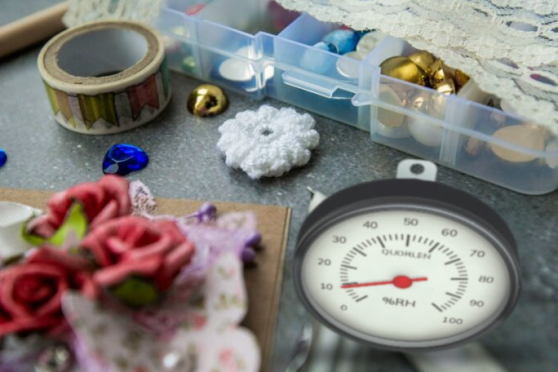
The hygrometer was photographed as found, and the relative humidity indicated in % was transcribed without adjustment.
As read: 10 %
